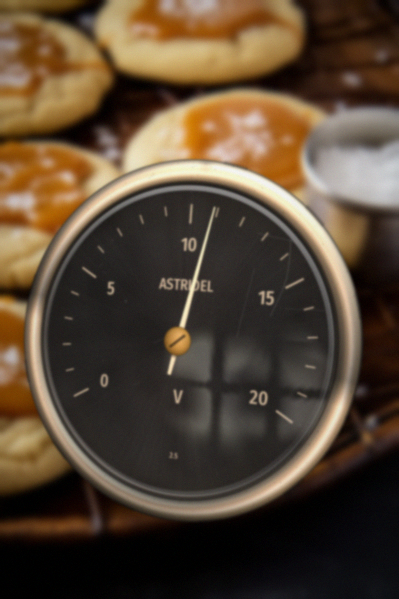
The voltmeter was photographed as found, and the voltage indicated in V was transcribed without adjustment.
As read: 11 V
